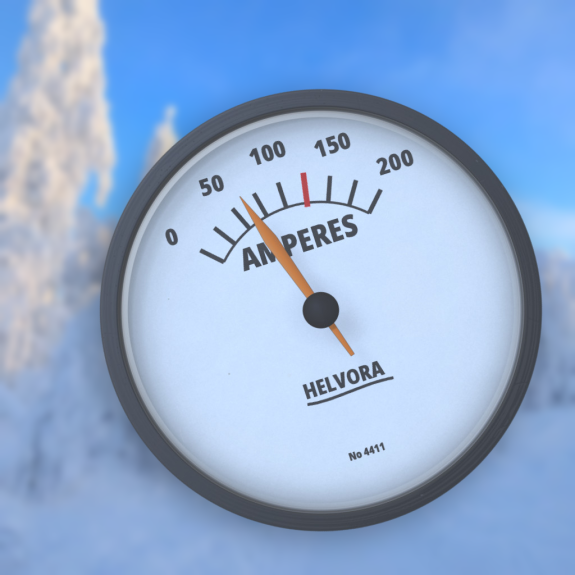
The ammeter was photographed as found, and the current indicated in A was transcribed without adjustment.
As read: 62.5 A
